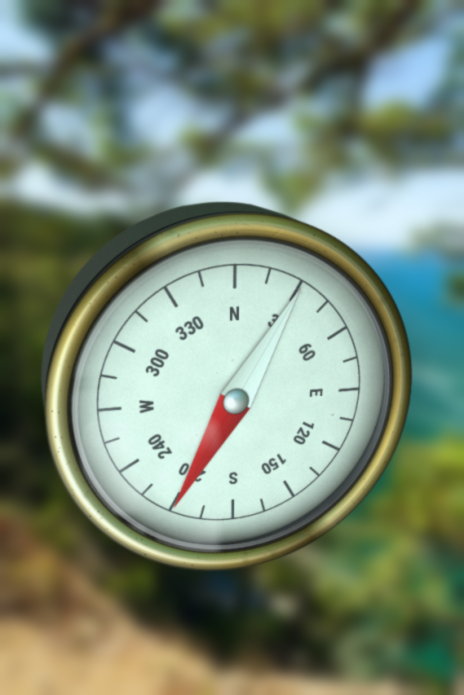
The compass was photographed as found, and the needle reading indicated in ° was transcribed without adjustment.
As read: 210 °
